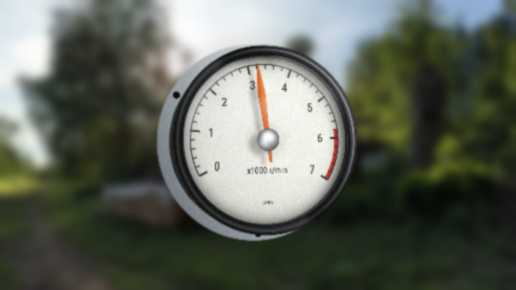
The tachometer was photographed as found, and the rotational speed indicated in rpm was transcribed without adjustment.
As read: 3200 rpm
